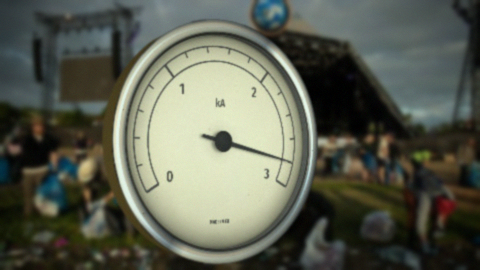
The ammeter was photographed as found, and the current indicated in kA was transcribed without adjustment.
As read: 2.8 kA
